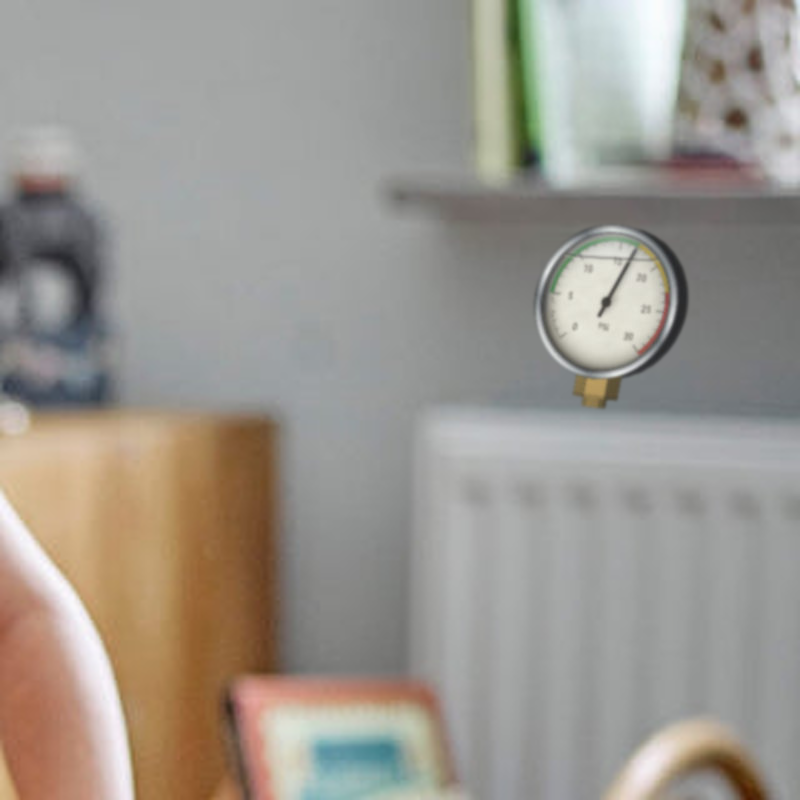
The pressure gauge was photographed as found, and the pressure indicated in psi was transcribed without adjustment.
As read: 17 psi
